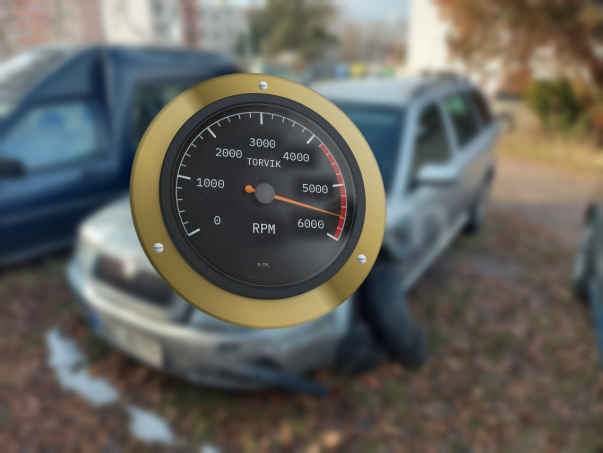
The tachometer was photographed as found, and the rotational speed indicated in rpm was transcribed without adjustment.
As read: 5600 rpm
